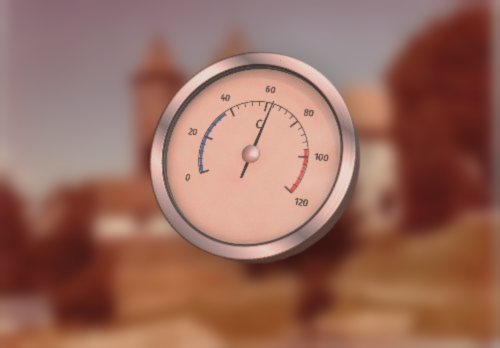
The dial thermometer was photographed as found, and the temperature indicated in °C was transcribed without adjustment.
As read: 64 °C
